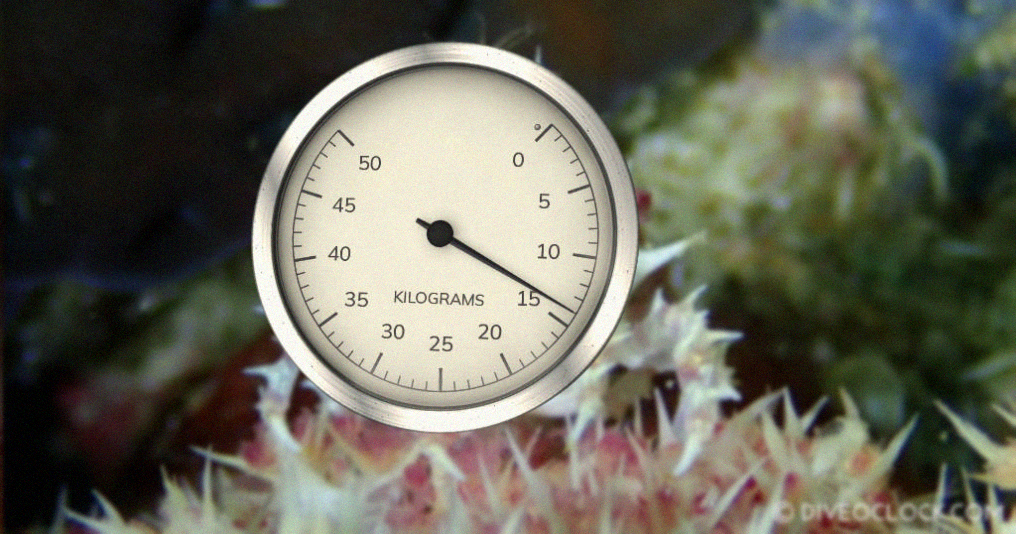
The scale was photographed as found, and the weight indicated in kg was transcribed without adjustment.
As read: 14 kg
